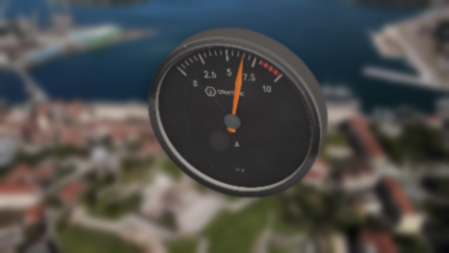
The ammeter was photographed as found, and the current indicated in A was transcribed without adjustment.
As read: 6.5 A
